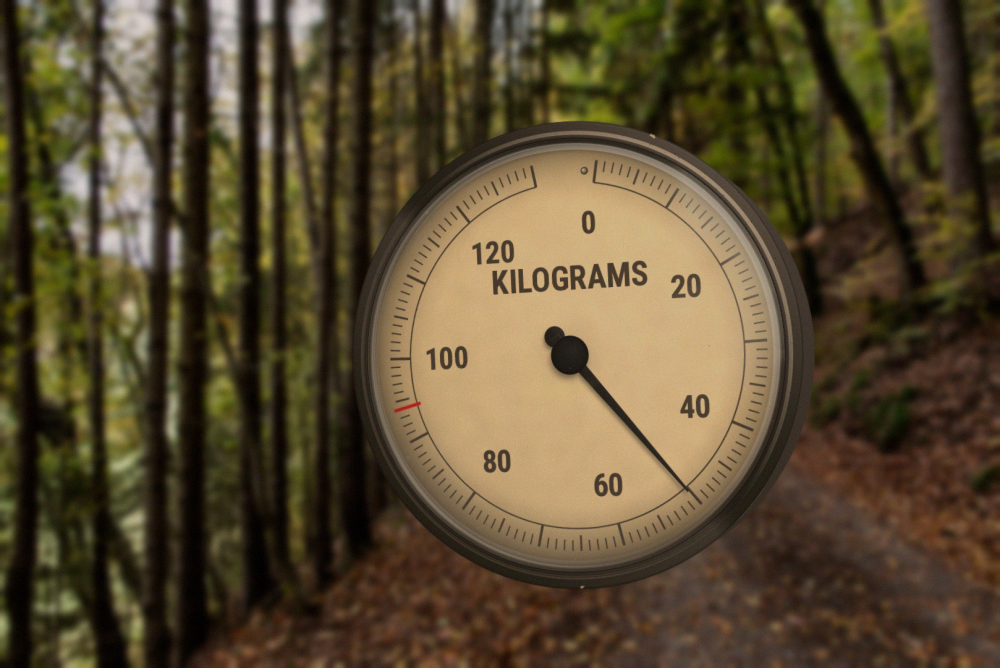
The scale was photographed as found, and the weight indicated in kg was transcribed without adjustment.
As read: 50 kg
